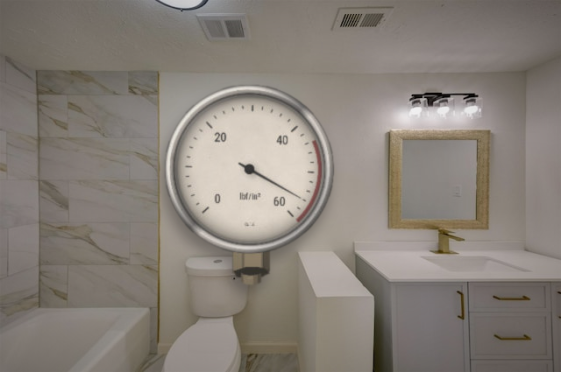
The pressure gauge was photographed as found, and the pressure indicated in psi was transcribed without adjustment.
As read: 56 psi
